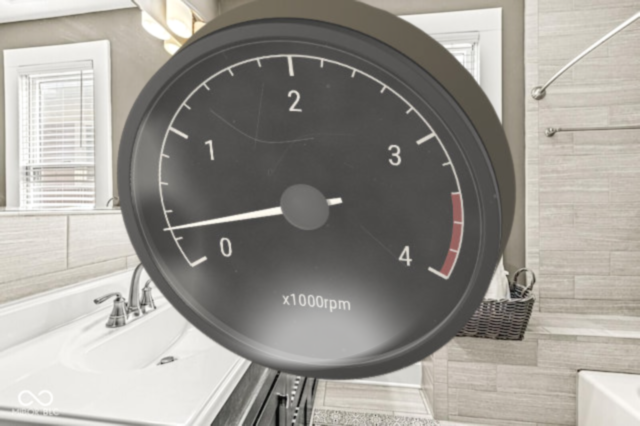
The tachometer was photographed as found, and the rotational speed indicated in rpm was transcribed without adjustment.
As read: 300 rpm
